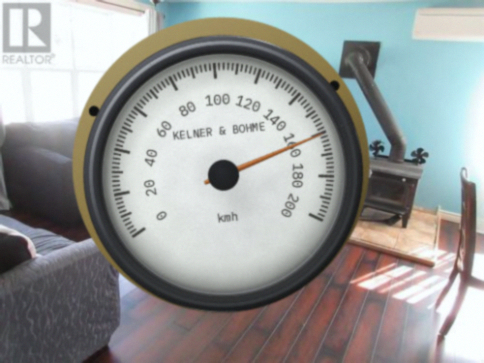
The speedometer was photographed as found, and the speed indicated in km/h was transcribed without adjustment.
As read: 160 km/h
